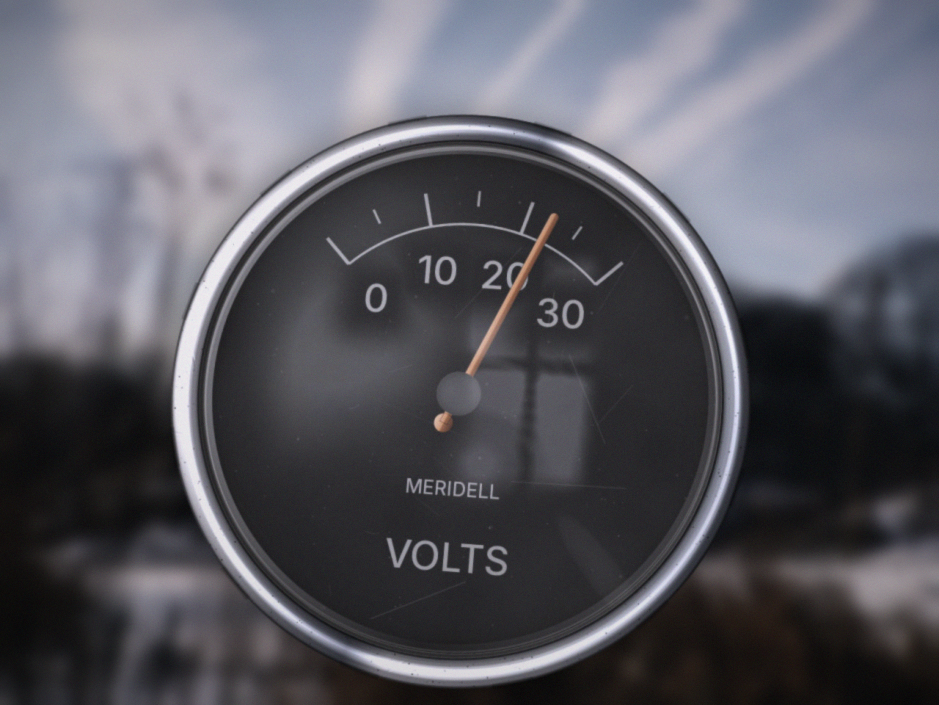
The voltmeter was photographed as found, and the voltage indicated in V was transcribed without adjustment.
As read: 22.5 V
